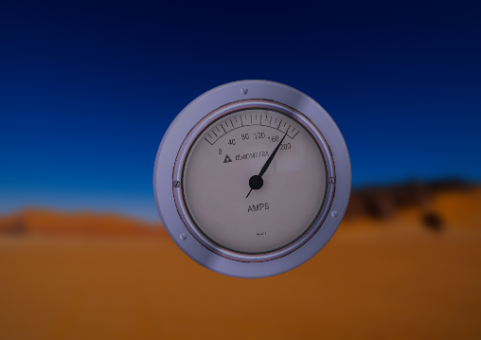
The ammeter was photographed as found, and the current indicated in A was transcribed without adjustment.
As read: 180 A
